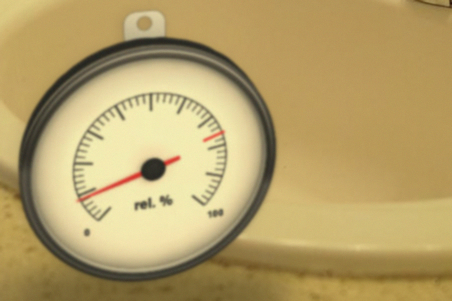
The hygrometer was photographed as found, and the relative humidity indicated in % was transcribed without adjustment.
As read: 10 %
